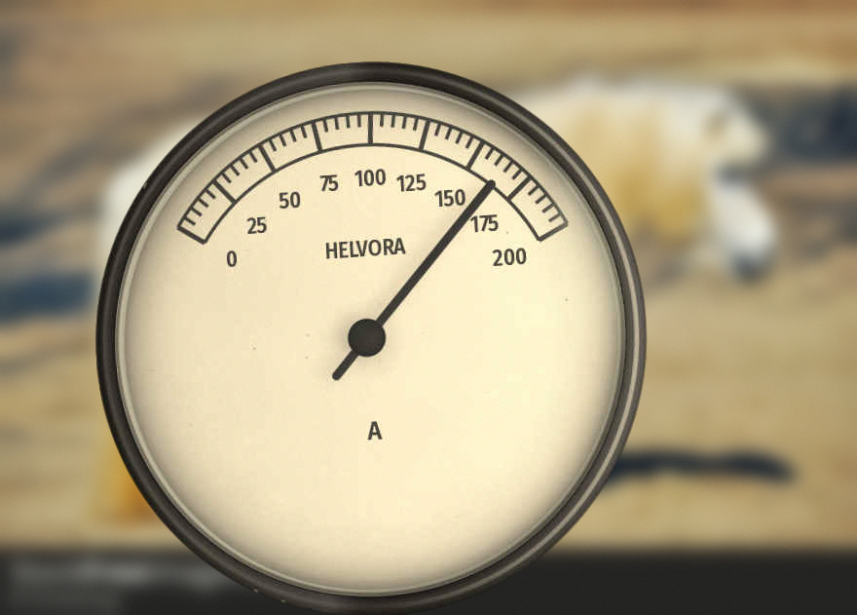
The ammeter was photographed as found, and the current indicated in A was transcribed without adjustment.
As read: 165 A
